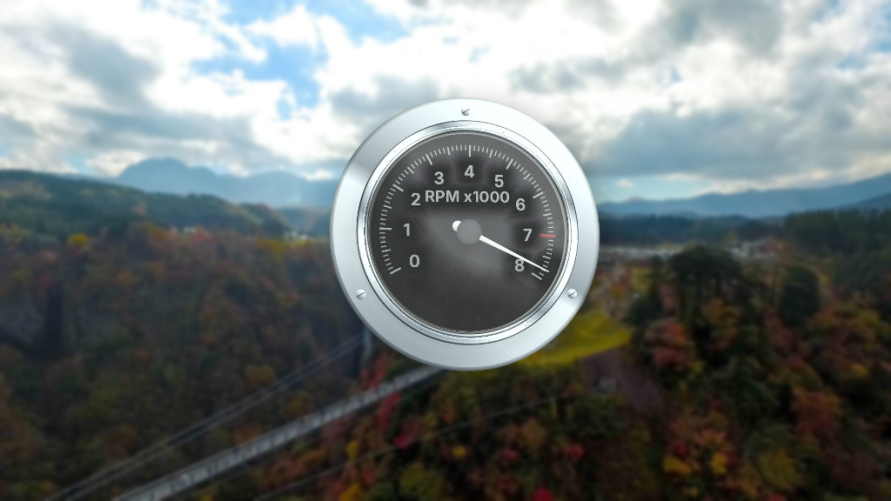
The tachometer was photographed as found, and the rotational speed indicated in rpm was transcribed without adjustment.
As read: 7800 rpm
